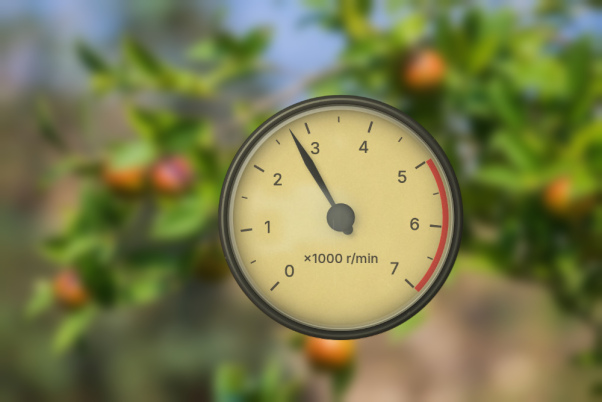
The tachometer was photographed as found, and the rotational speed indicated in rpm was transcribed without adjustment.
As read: 2750 rpm
